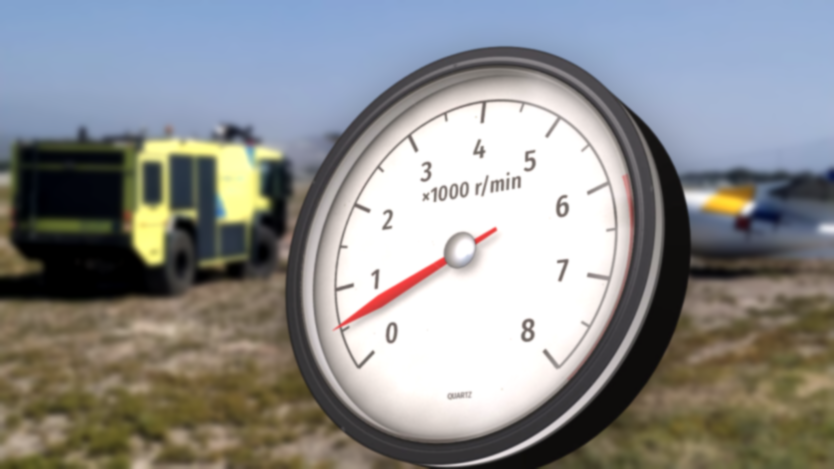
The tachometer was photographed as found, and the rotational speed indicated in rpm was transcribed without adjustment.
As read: 500 rpm
